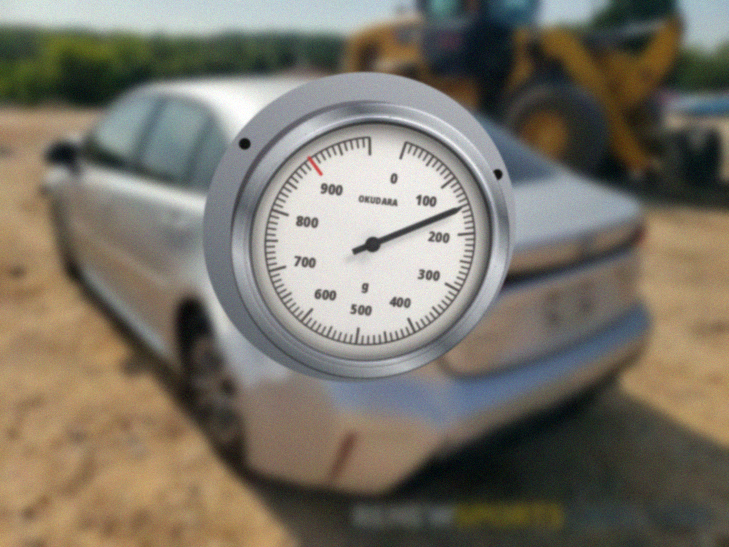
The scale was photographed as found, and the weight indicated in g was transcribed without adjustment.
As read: 150 g
